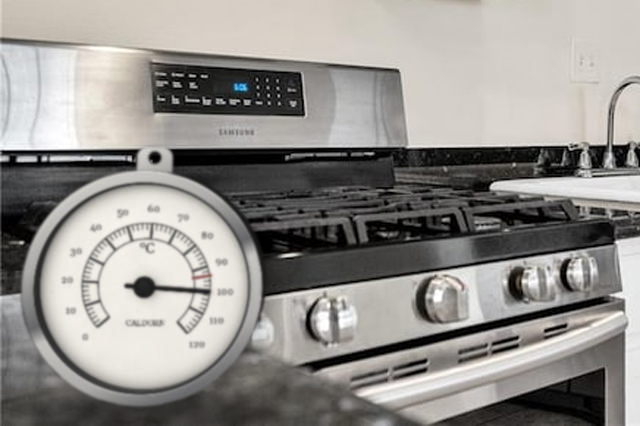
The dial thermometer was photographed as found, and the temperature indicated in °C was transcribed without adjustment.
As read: 100 °C
